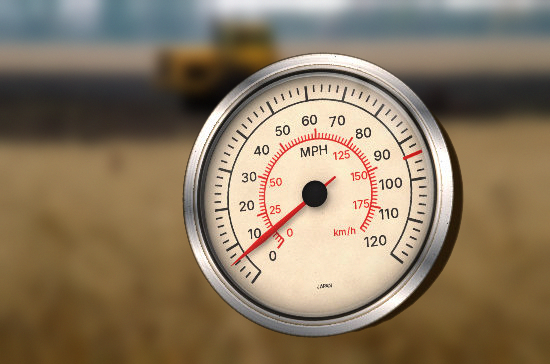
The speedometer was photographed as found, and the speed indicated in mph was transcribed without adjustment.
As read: 6 mph
